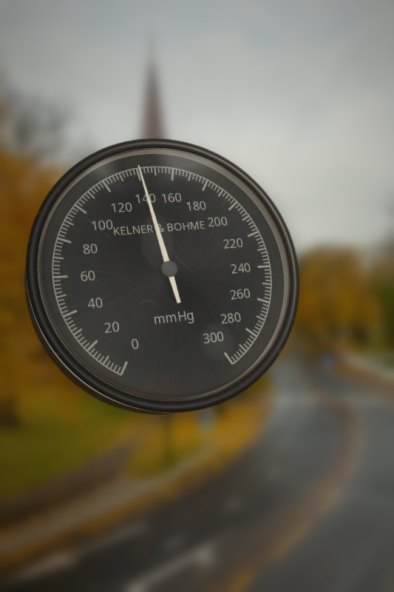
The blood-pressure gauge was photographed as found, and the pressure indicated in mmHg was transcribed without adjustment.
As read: 140 mmHg
